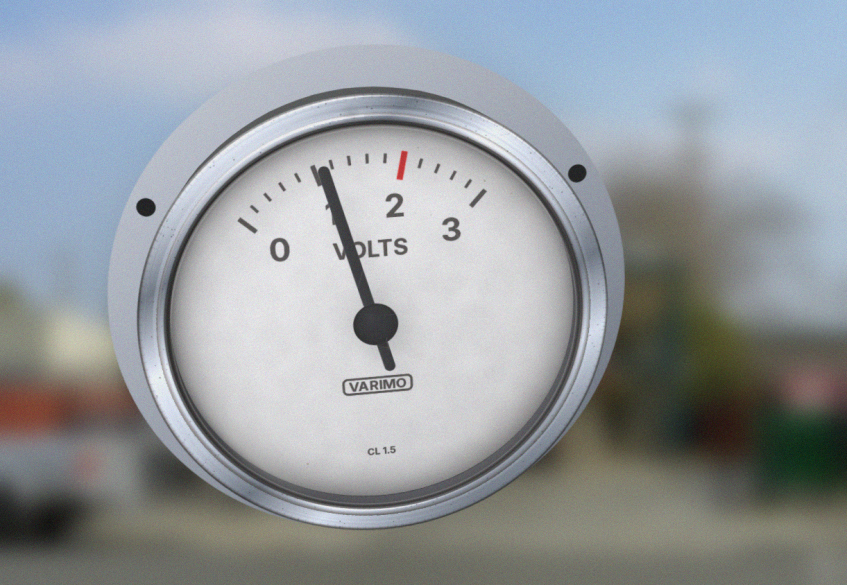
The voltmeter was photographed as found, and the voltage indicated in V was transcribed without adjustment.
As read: 1.1 V
